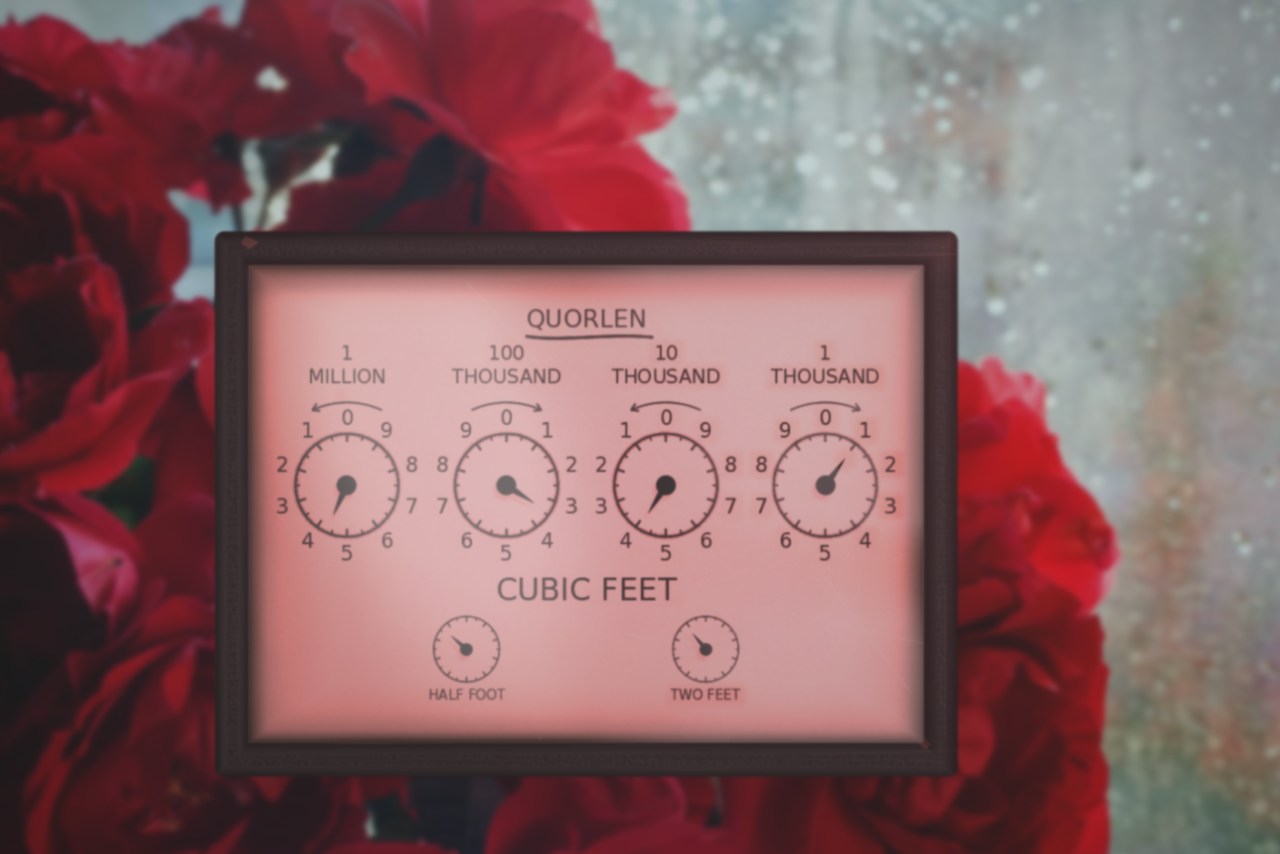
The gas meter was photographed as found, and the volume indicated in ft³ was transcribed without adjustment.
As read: 434100 ft³
